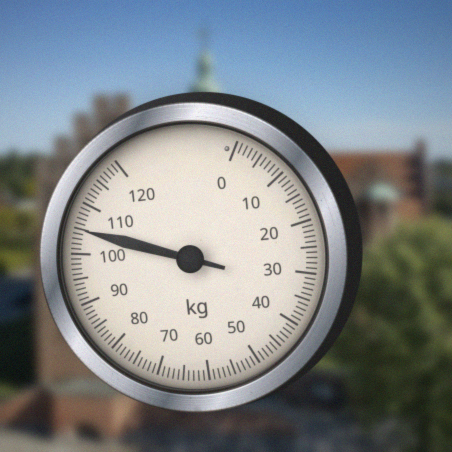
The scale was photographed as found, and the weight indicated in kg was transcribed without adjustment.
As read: 105 kg
